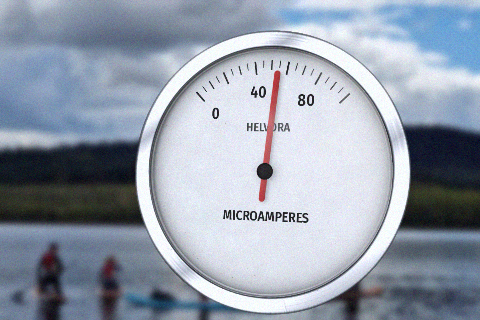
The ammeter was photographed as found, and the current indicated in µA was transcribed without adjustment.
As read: 55 µA
